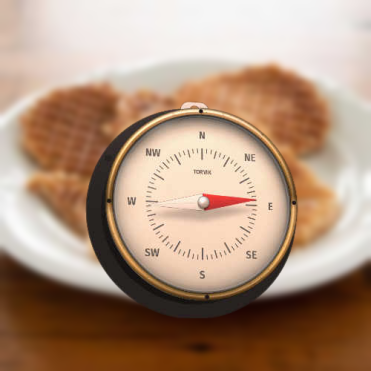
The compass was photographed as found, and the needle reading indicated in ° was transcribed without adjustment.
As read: 85 °
